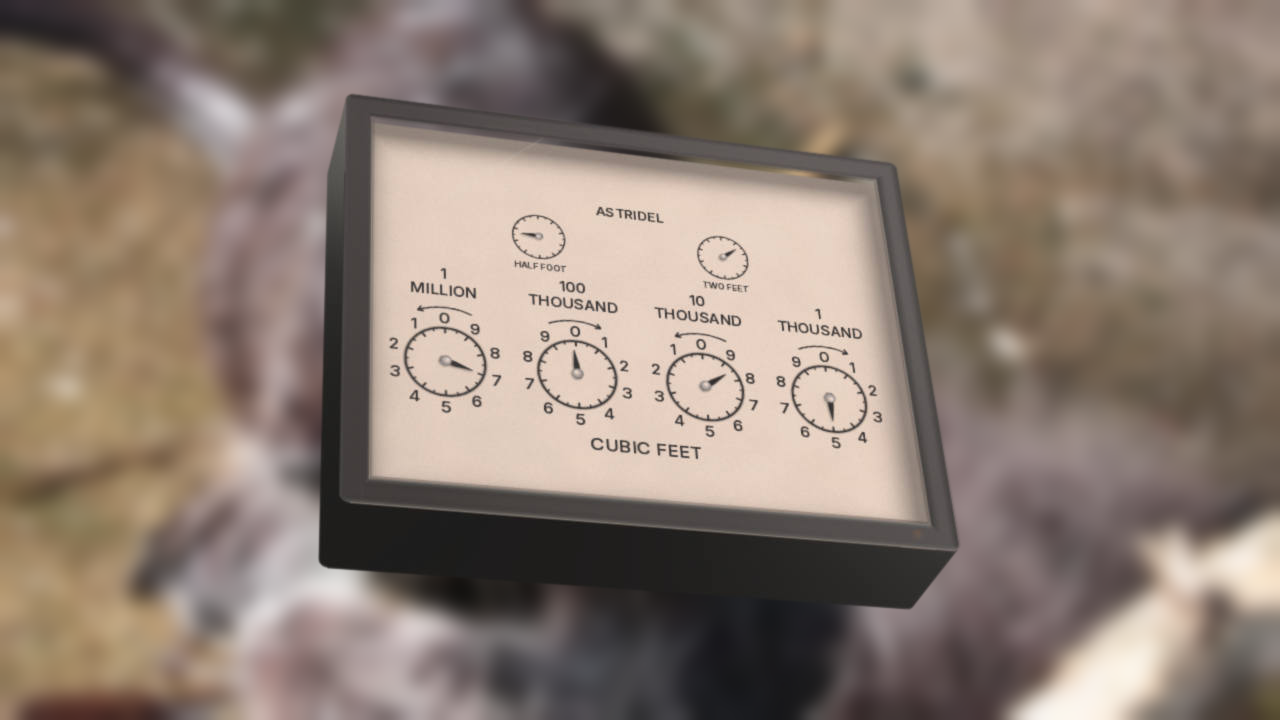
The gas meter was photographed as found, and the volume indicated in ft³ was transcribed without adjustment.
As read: 698500 ft³
